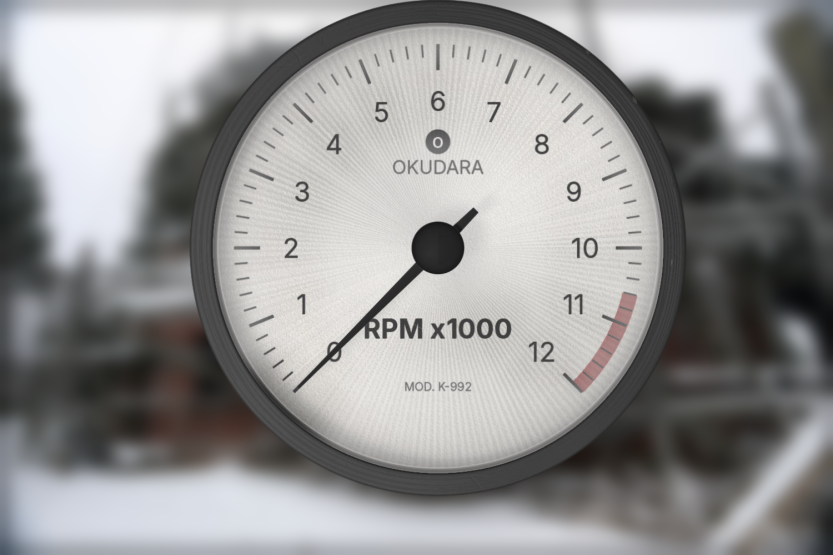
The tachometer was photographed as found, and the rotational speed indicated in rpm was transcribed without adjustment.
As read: 0 rpm
